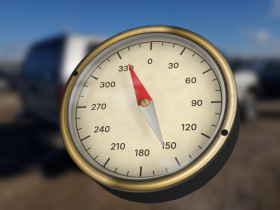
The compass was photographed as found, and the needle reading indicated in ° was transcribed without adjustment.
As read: 335 °
